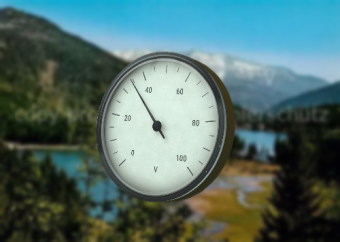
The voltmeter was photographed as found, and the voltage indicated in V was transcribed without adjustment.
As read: 35 V
